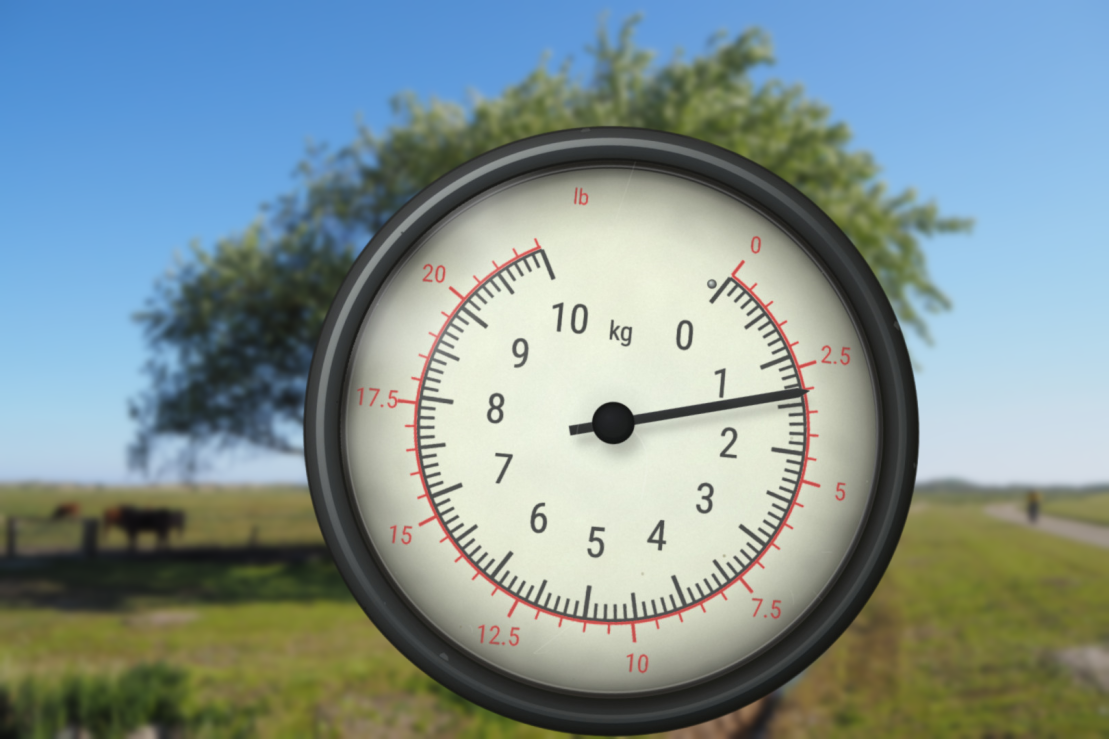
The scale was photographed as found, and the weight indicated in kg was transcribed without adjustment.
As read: 1.4 kg
